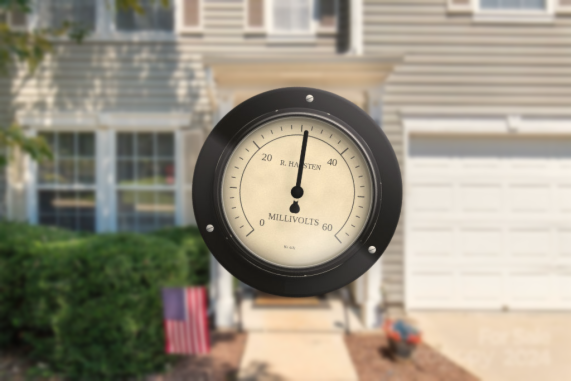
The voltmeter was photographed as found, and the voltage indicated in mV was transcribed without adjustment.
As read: 31 mV
